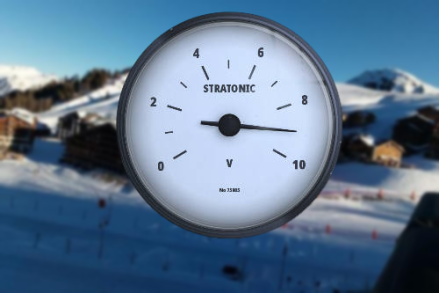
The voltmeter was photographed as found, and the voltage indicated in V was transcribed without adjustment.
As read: 9 V
